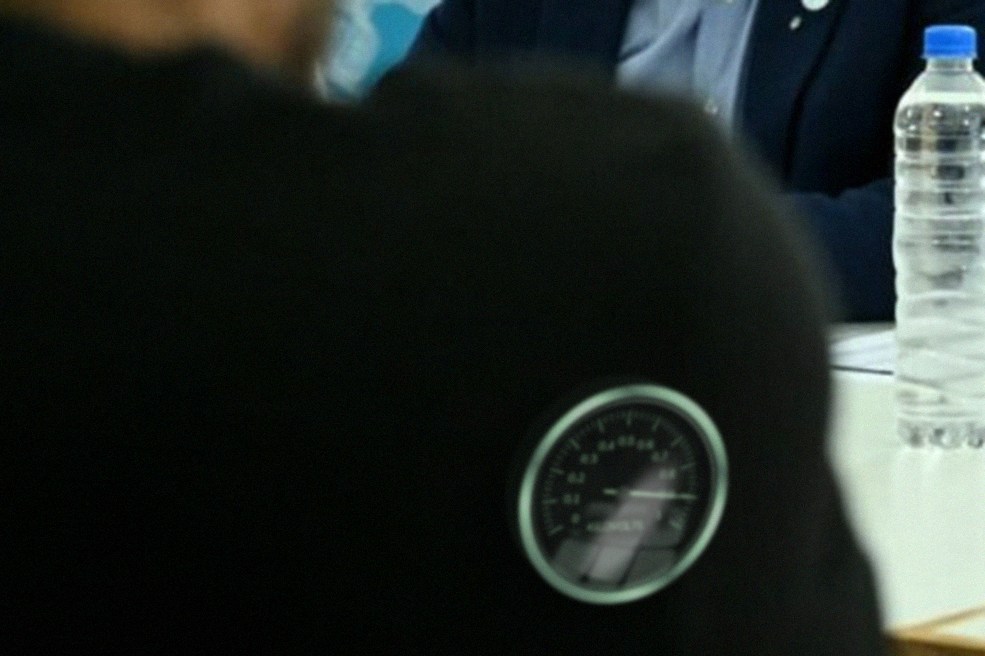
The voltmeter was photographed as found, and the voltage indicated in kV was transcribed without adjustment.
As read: 0.9 kV
